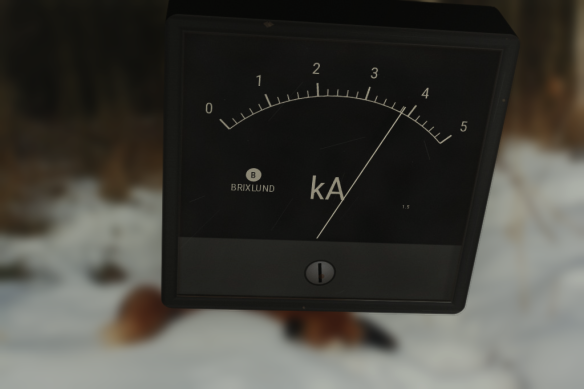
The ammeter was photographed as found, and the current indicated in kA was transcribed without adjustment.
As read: 3.8 kA
